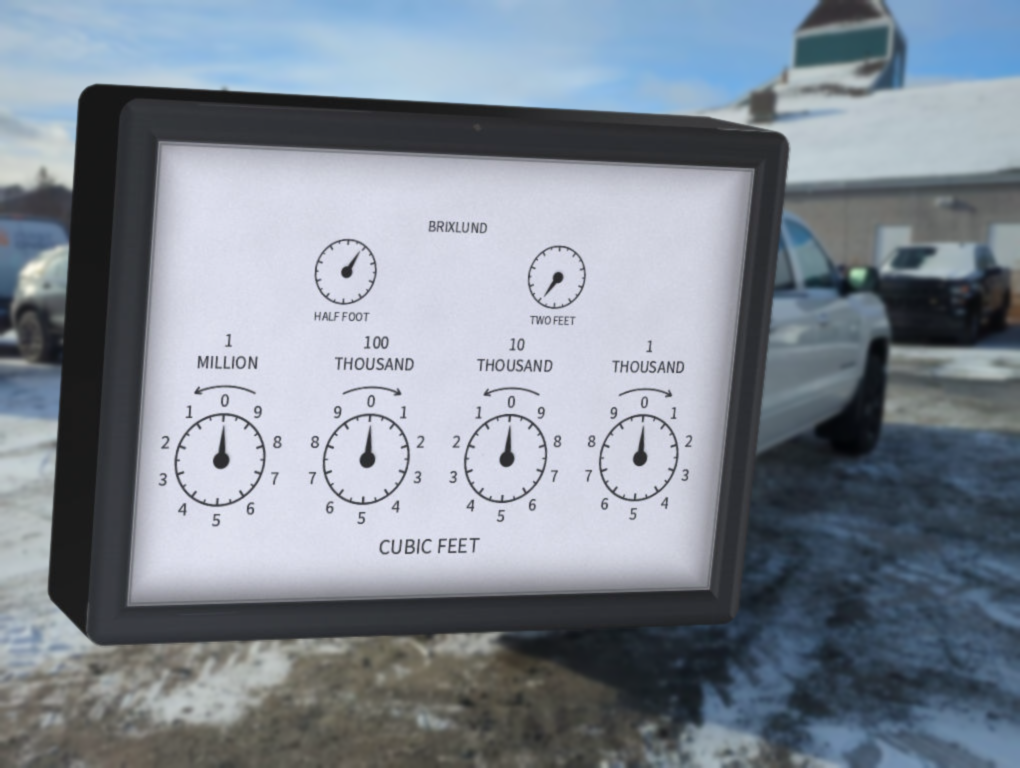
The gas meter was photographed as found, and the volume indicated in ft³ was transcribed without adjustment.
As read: 0 ft³
